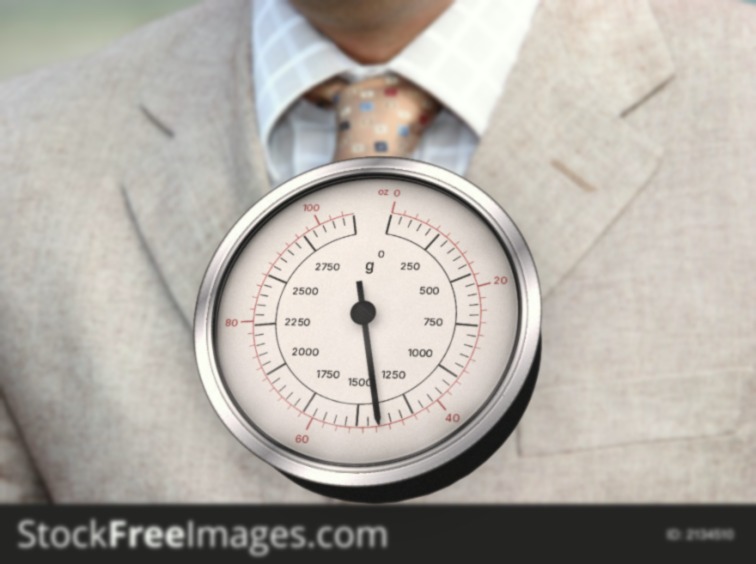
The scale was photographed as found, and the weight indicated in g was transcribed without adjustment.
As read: 1400 g
